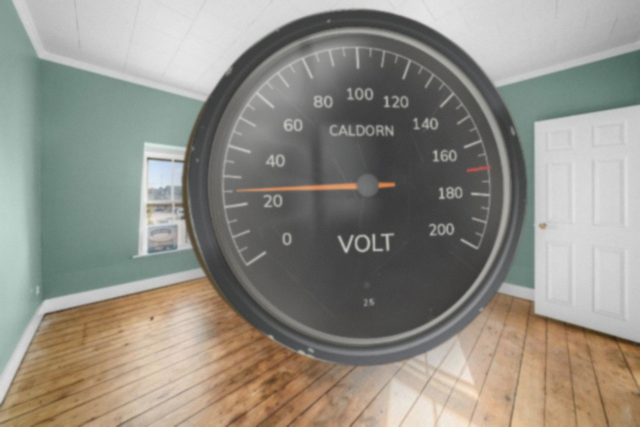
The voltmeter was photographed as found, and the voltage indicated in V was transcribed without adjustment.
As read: 25 V
